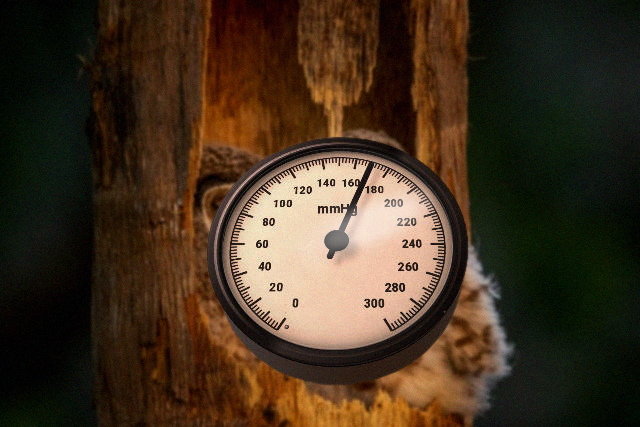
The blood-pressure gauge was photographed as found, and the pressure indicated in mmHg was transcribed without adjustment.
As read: 170 mmHg
